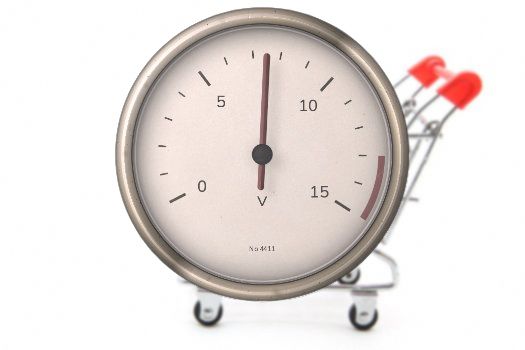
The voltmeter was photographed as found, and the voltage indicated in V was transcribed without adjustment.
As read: 7.5 V
